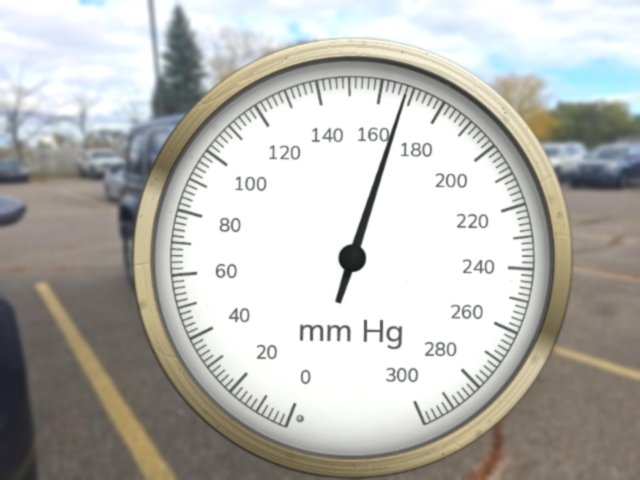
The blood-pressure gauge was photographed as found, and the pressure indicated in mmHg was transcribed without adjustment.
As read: 168 mmHg
